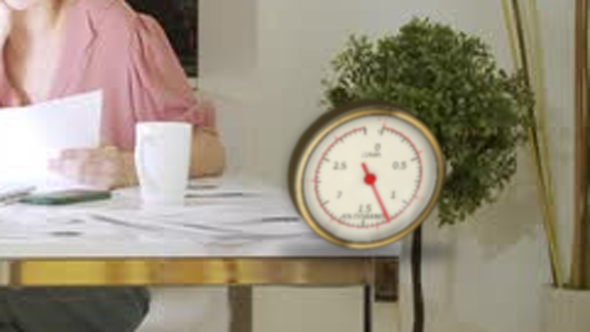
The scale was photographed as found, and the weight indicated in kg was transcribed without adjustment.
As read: 1.25 kg
